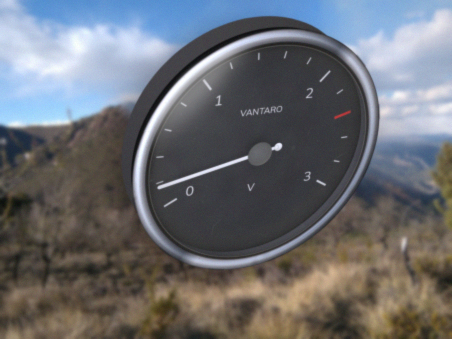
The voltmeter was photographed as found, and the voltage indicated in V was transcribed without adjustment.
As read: 0.2 V
